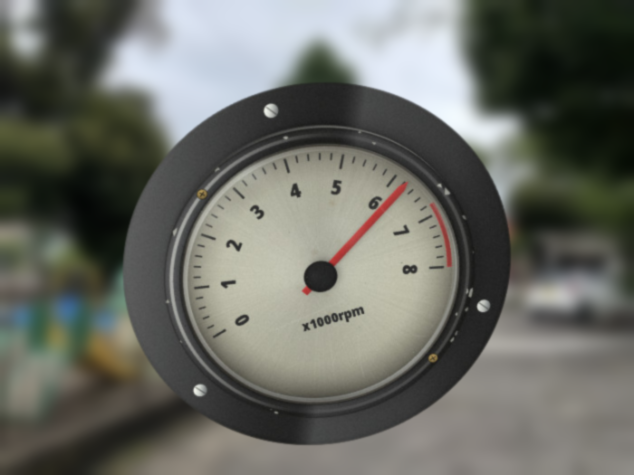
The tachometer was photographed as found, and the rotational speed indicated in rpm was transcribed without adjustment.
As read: 6200 rpm
